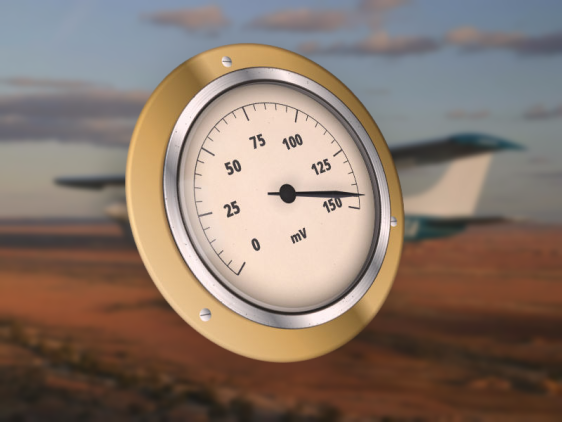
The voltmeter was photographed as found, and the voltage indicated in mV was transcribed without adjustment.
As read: 145 mV
